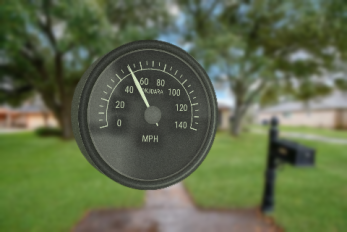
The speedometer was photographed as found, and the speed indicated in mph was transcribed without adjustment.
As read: 50 mph
